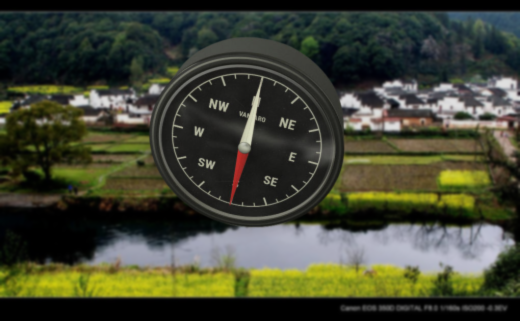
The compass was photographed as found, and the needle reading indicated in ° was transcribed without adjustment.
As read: 180 °
